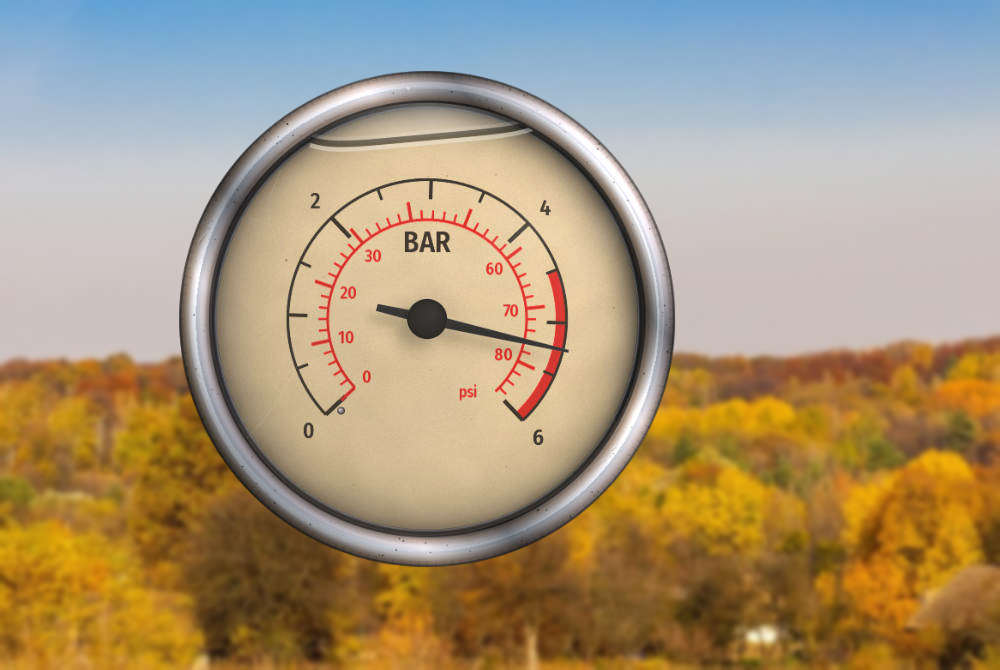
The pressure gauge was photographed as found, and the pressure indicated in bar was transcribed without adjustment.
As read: 5.25 bar
